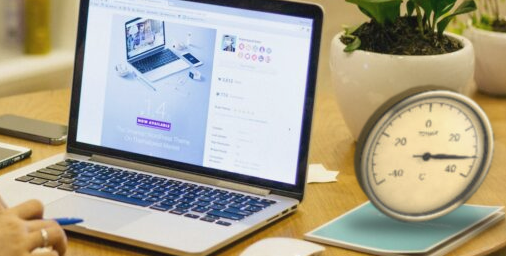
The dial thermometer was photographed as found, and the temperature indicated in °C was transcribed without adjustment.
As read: 32 °C
